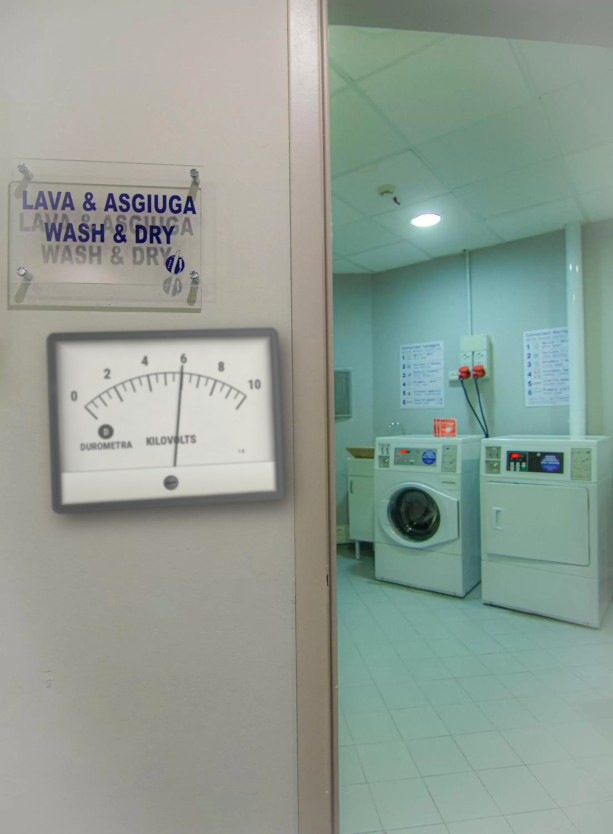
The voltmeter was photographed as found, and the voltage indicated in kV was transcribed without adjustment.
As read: 6 kV
